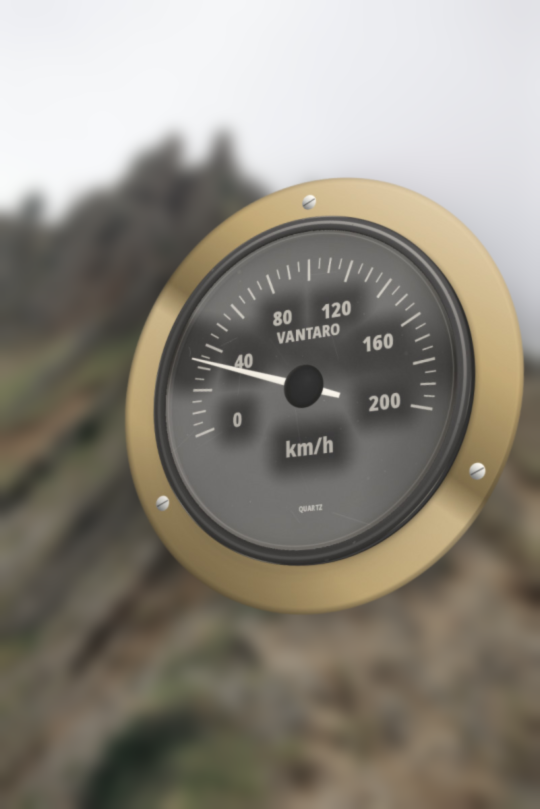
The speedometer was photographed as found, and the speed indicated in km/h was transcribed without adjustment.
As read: 32.5 km/h
